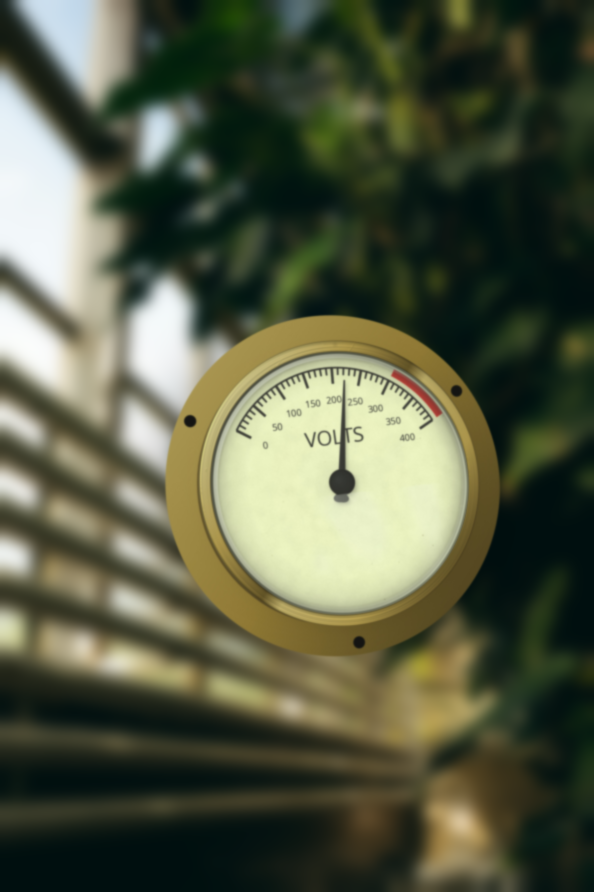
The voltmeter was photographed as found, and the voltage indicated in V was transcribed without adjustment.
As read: 220 V
